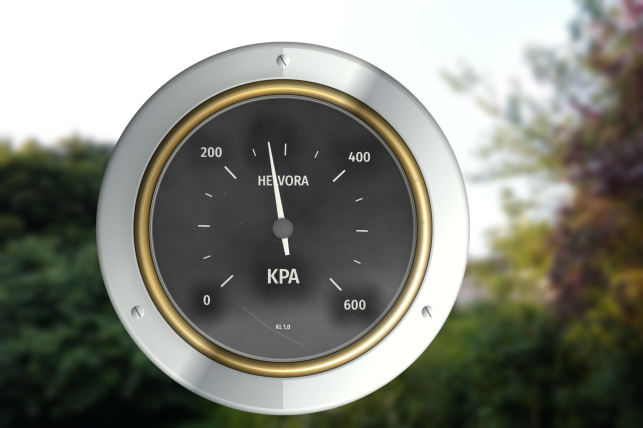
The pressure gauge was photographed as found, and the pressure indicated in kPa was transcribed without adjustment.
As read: 275 kPa
